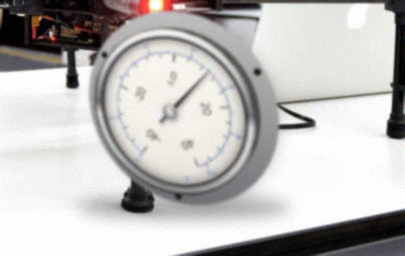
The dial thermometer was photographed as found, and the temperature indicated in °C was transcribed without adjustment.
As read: 10 °C
